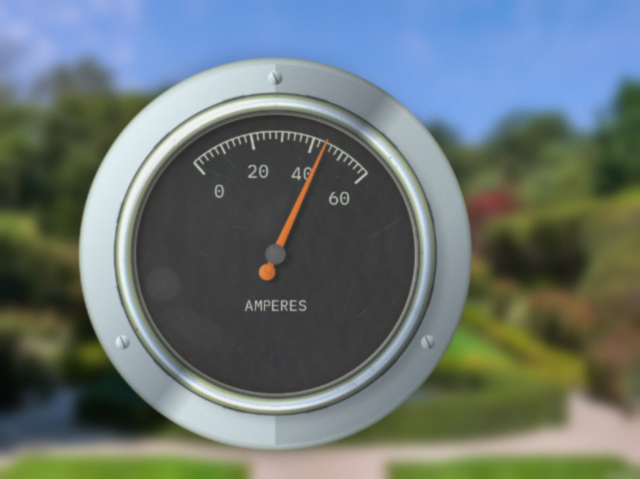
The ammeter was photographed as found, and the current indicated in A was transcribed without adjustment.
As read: 44 A
